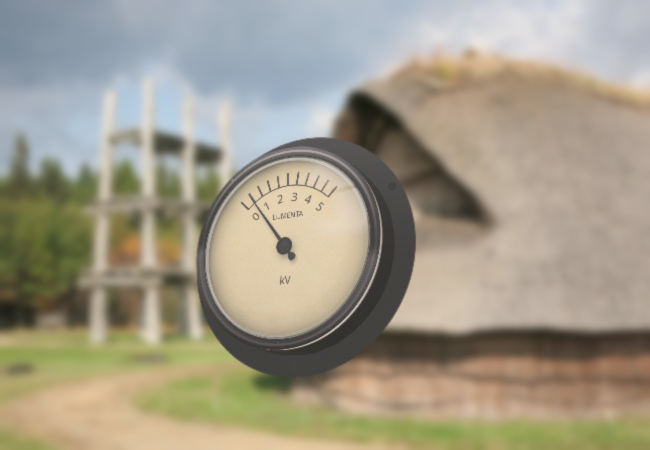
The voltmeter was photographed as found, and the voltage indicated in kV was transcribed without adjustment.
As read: 0.5 kV
